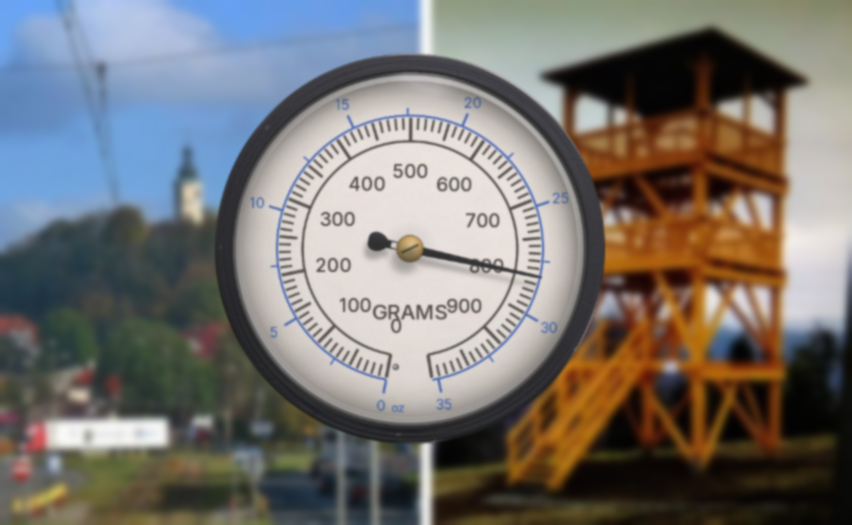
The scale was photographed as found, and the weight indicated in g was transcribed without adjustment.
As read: 800 g
